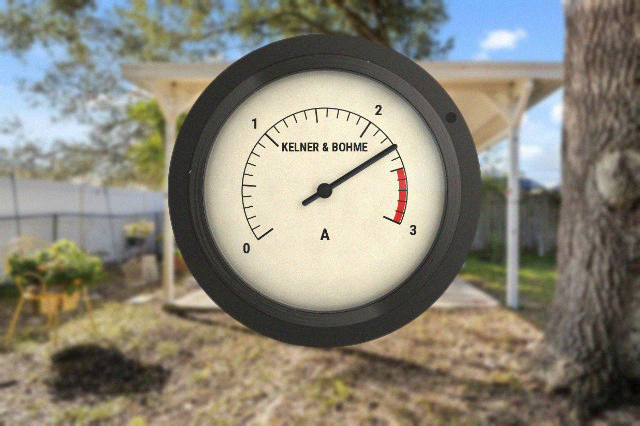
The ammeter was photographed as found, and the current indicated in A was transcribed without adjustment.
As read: 2.3 A
